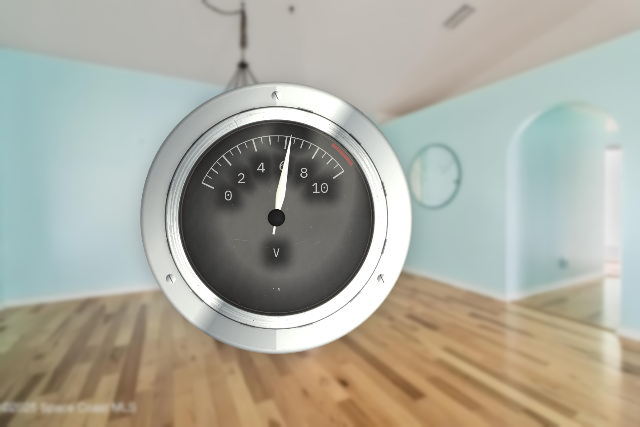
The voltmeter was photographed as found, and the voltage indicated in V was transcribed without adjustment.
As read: 6.25 V
